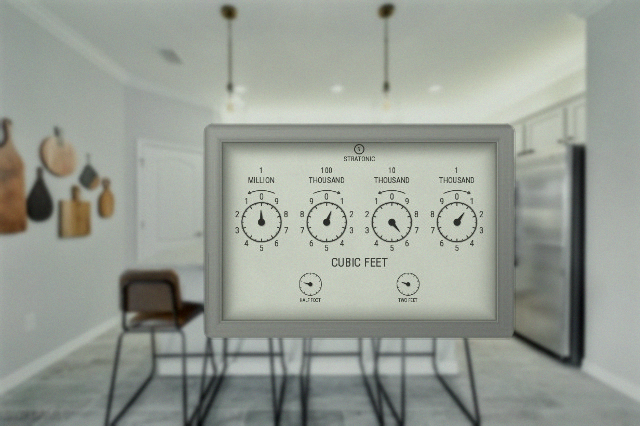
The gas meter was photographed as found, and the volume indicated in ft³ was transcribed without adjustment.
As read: 6100 ft³
